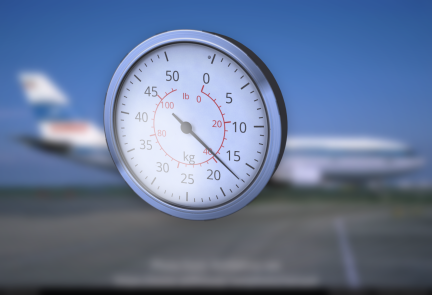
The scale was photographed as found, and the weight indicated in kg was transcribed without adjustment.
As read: 17 kg
